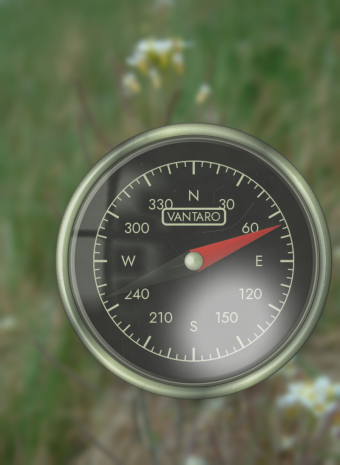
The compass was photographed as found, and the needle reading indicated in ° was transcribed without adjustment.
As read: 67.5 °
